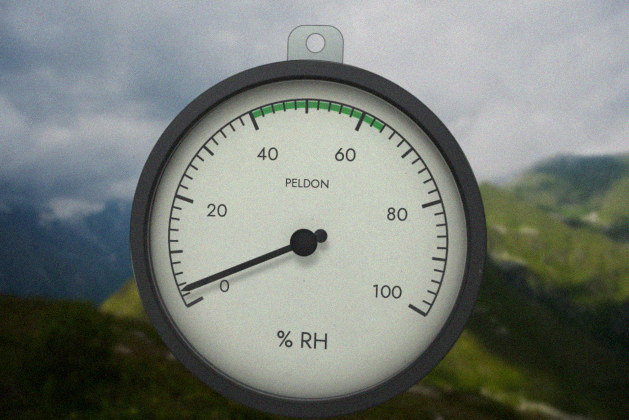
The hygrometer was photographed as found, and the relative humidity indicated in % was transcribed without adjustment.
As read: 3 %
